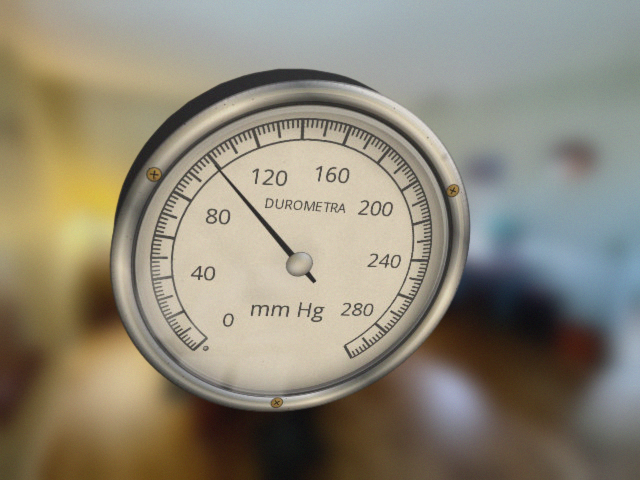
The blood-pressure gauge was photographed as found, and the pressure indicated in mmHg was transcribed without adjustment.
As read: 100 mmHg
